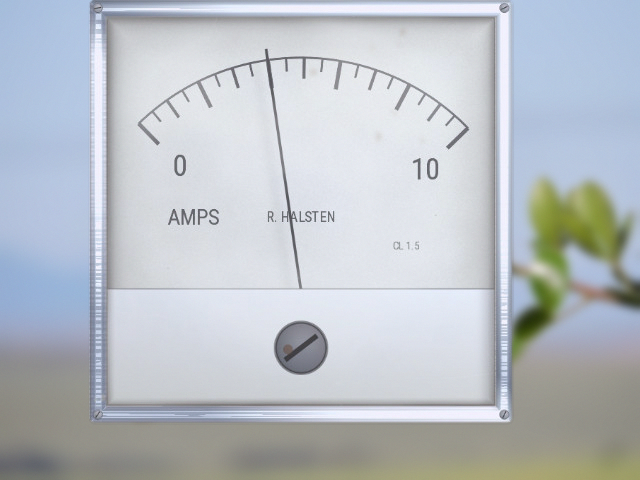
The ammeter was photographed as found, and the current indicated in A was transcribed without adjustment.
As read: 4 A
